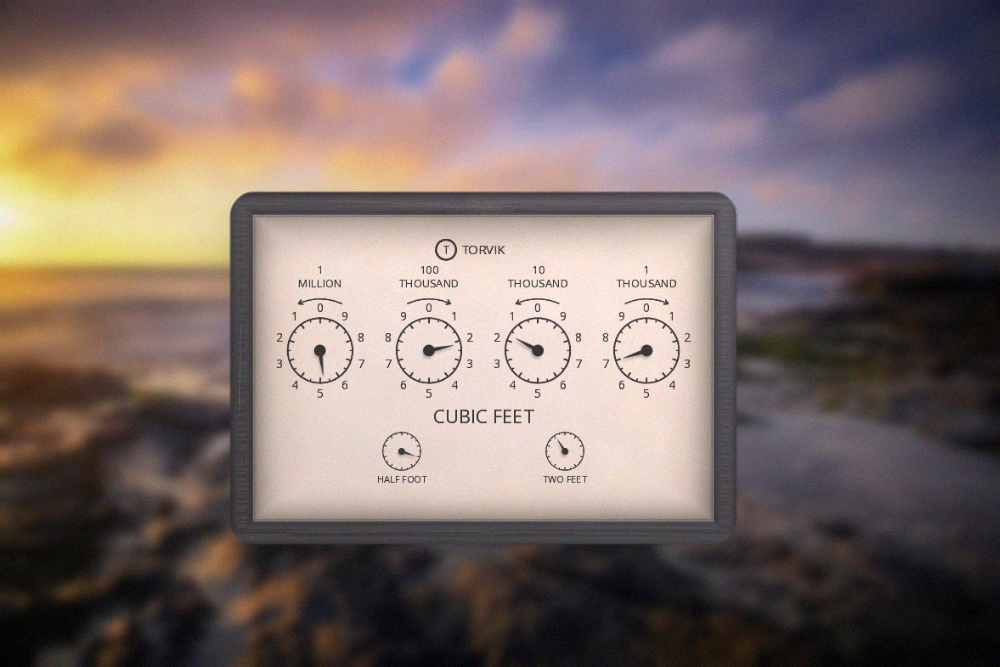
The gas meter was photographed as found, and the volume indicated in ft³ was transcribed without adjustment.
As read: 521700 ft³
